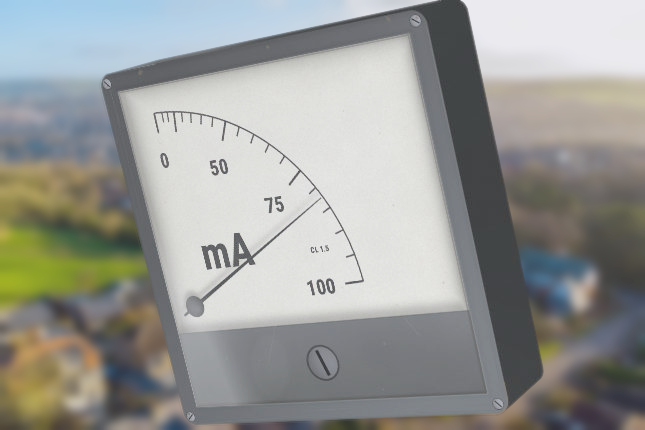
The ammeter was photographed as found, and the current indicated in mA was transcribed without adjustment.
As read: 82.5 mA
